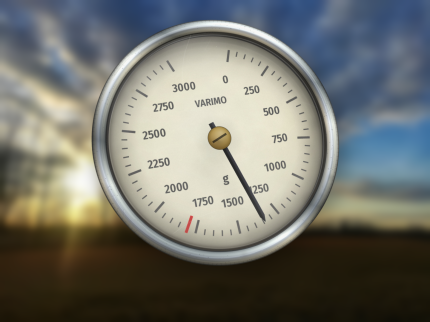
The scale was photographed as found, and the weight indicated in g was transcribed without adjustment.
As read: 1350 g
